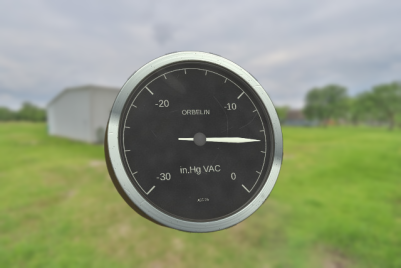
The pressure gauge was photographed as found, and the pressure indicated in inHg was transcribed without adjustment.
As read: -5 inHg
